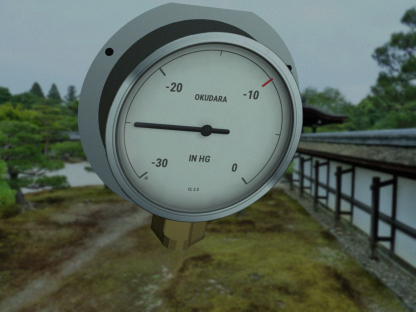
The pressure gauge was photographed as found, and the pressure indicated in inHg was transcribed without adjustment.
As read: -25 inHg
